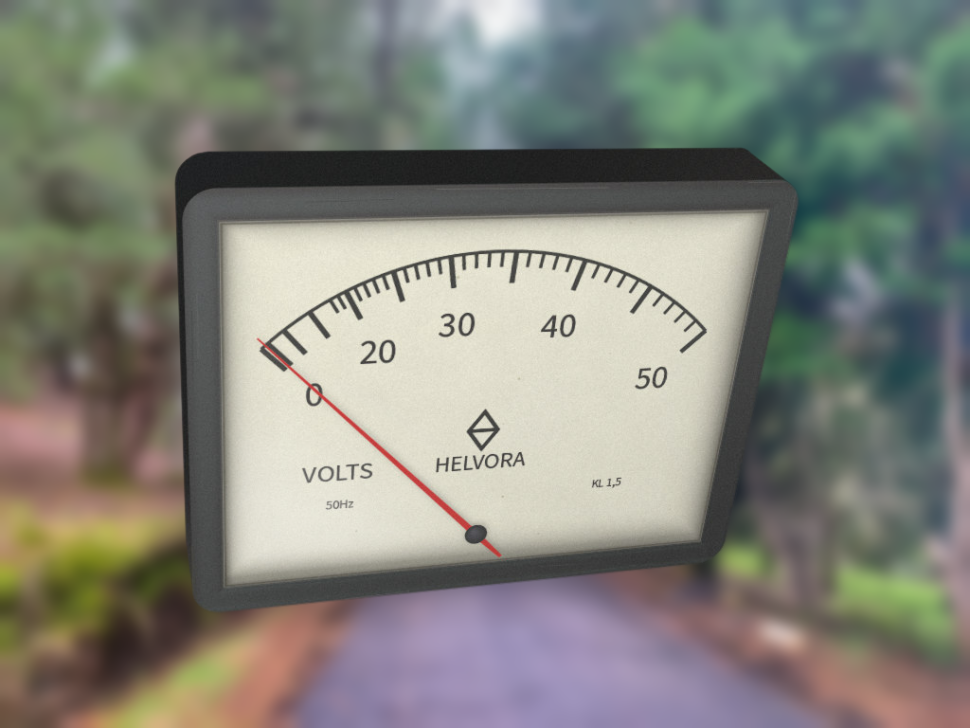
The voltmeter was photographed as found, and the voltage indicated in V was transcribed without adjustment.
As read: 5 V
